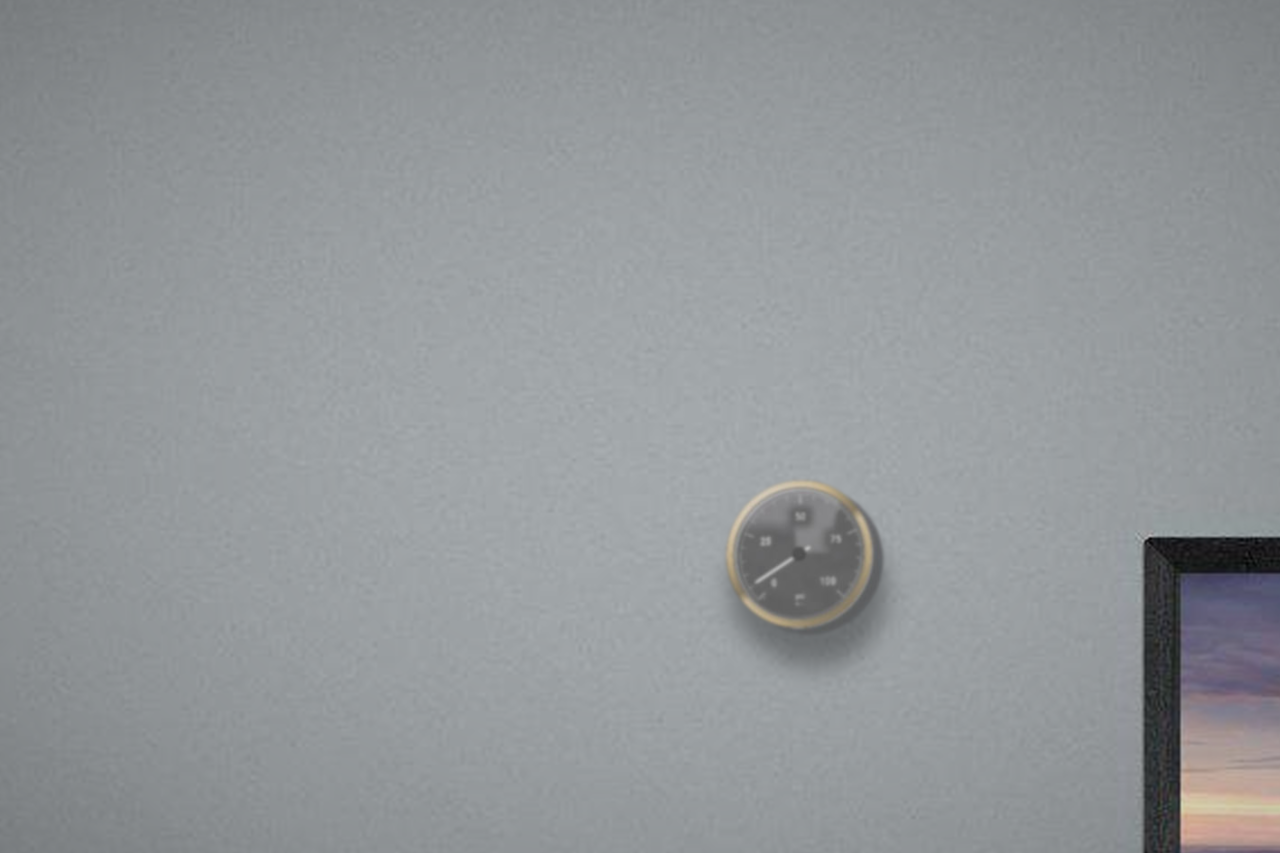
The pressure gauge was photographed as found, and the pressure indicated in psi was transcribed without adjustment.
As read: 5 psi
